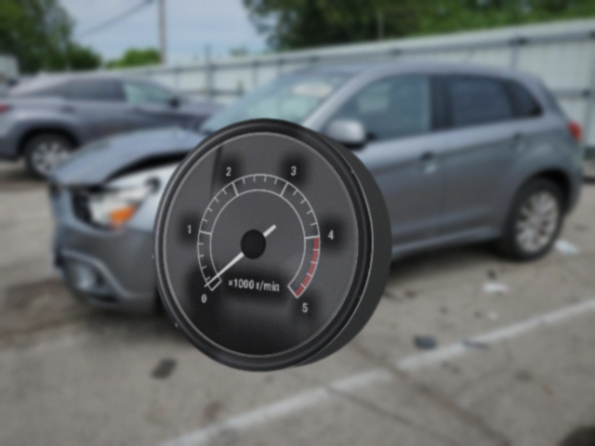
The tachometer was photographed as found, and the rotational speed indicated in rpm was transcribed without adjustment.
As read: 100 rpm
